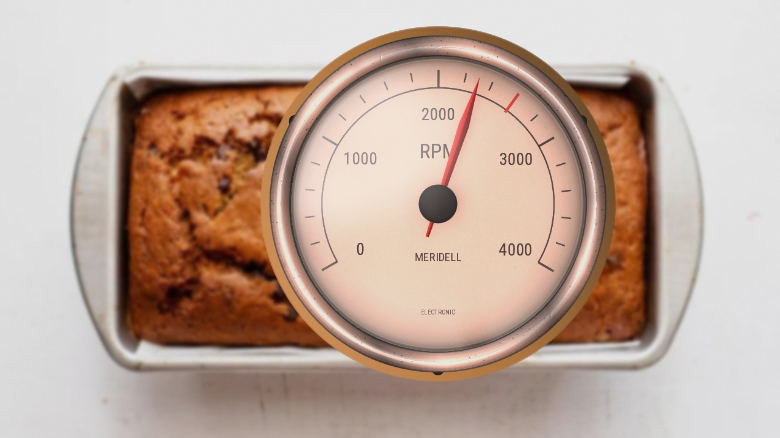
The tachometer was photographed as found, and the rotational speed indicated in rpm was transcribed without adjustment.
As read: 2300 rpm
